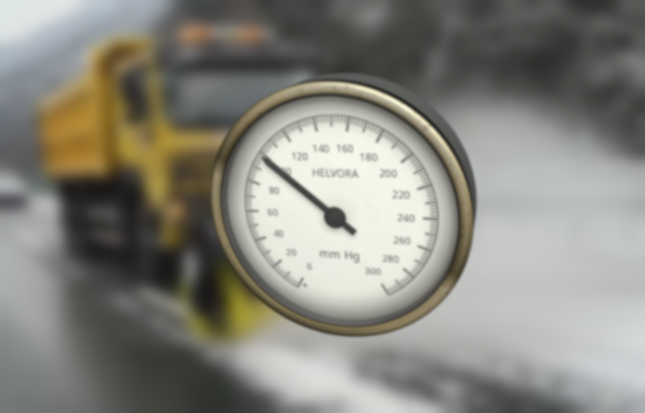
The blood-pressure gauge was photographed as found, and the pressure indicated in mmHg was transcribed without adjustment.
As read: 100 mmHg
